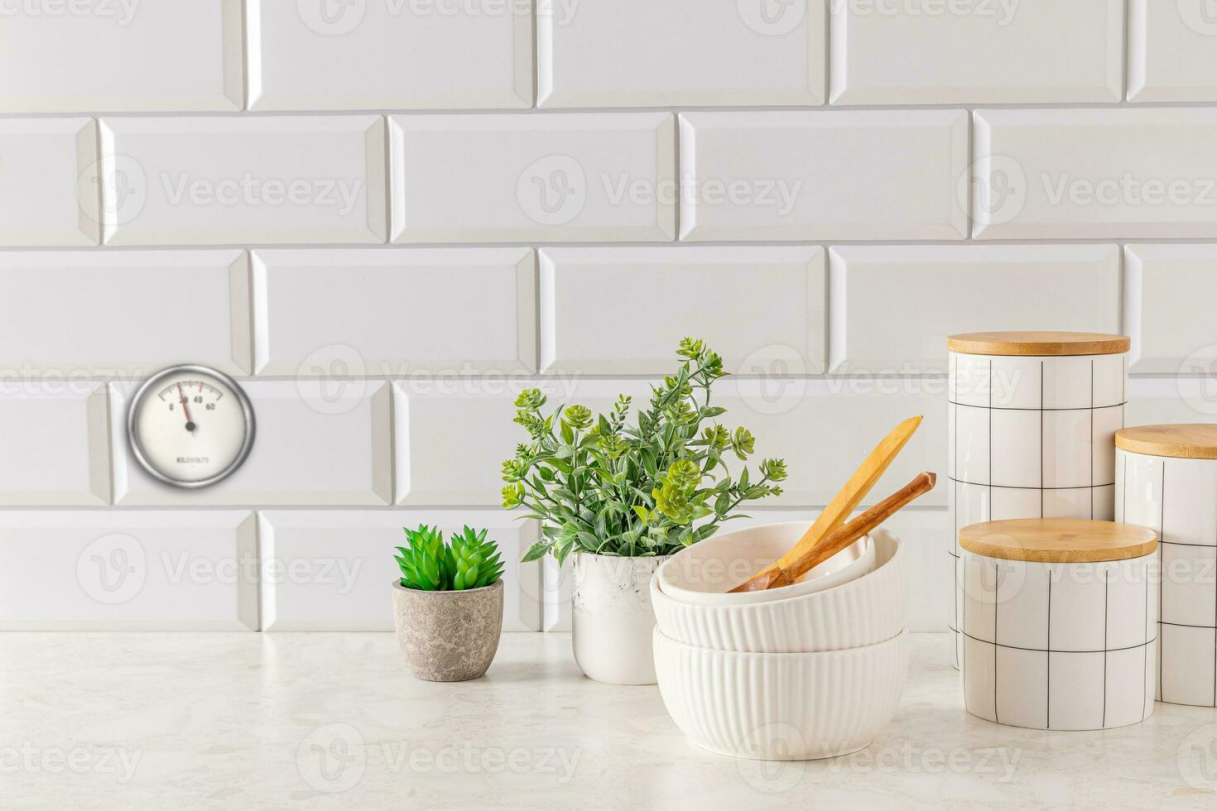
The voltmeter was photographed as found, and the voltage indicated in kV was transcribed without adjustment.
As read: 20 kV
